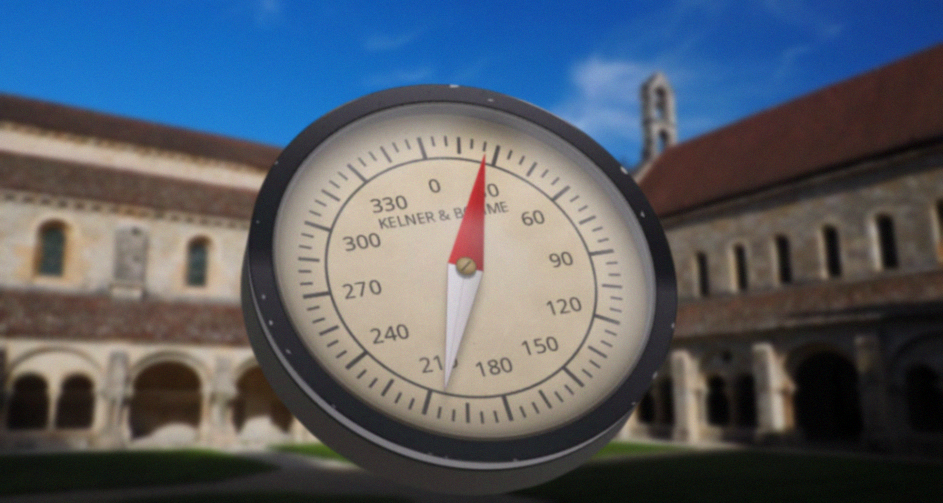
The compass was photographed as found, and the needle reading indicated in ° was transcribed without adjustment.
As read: 25 °
